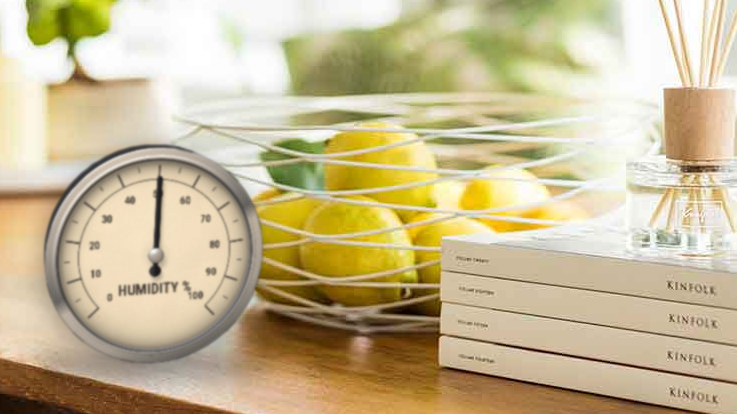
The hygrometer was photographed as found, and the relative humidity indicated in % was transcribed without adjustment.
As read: 50 %
